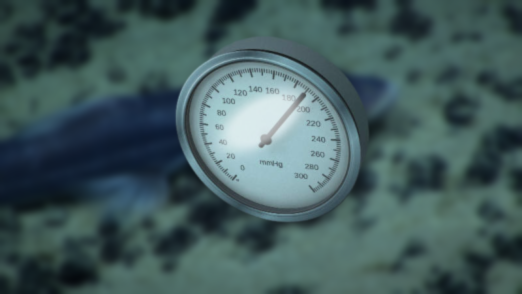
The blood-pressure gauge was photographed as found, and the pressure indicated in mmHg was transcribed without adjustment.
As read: 190 mmHg
